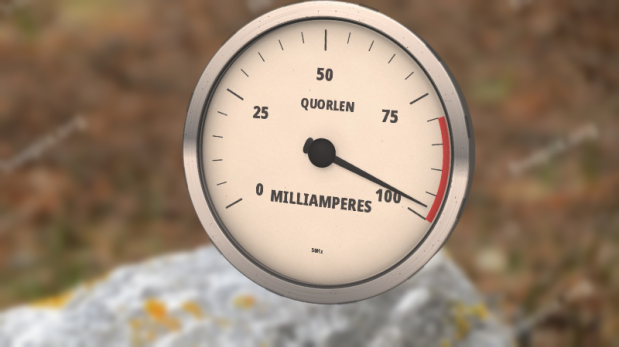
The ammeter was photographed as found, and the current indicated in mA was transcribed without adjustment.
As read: 97.5 mA
